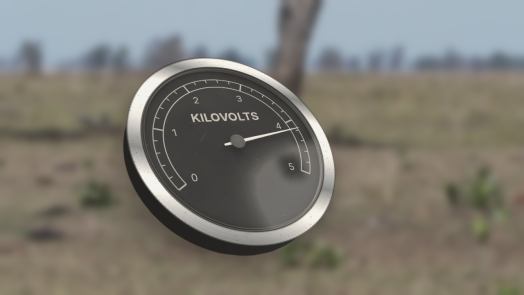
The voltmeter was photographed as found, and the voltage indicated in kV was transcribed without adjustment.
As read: 4.2 kV
